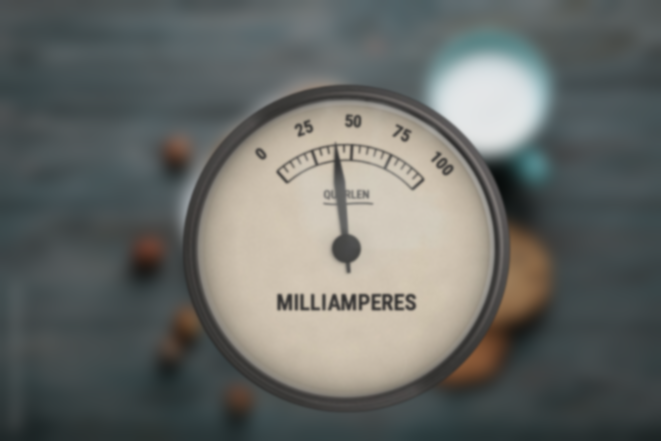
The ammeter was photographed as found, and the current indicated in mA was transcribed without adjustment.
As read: 40 mA
